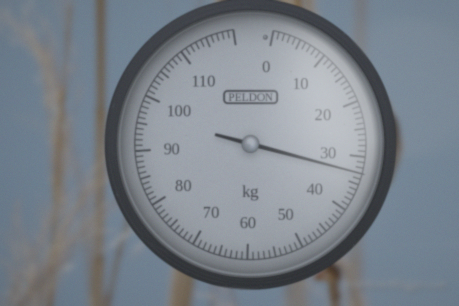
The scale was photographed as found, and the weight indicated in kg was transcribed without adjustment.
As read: 33 kg
